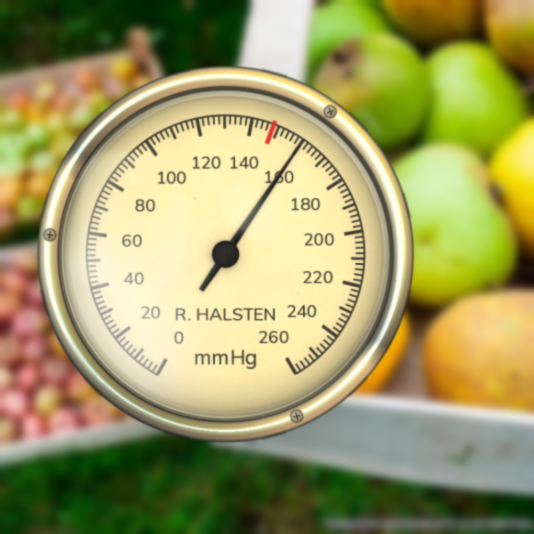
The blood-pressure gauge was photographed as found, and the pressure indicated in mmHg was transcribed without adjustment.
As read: 160 mmHg
